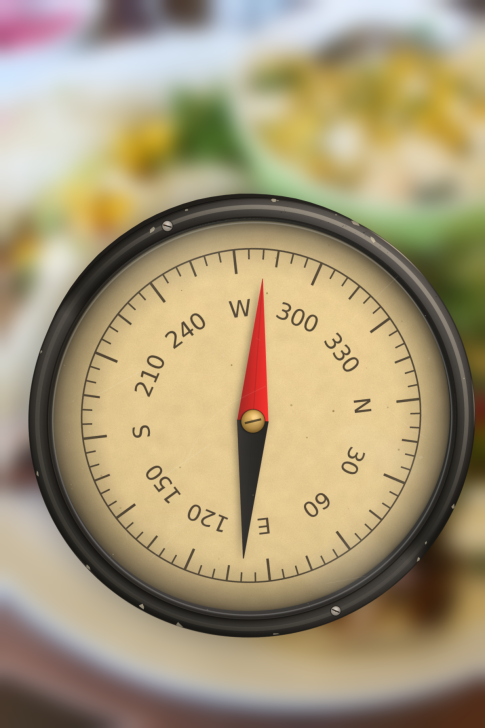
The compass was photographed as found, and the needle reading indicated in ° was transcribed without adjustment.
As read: 280 °
